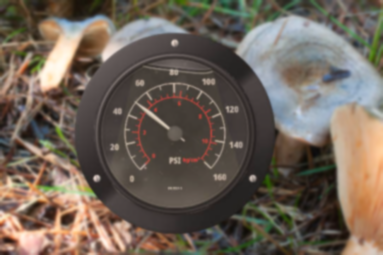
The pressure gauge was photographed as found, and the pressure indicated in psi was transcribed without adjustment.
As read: 50 psi
